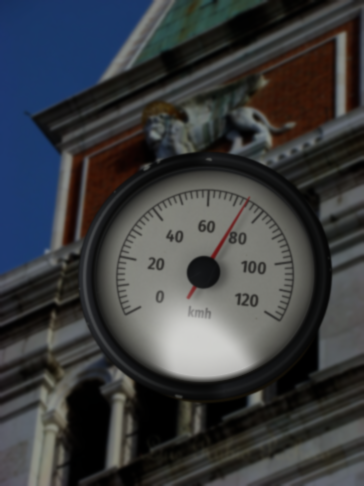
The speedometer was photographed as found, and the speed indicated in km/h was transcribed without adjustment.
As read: 74 km/h
